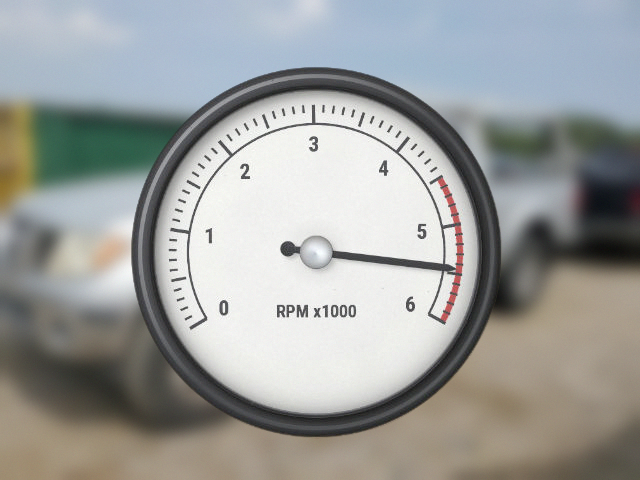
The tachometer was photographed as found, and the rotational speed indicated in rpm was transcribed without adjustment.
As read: 5450 rpm
